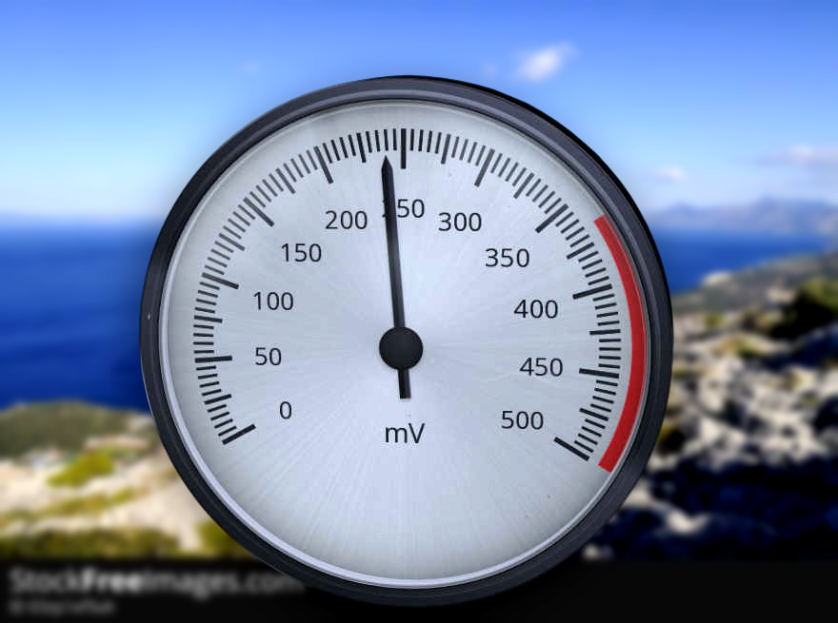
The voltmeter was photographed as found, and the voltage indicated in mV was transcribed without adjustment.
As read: 240 mV
